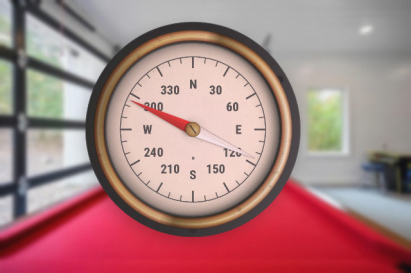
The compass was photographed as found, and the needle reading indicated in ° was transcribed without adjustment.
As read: 295 °
